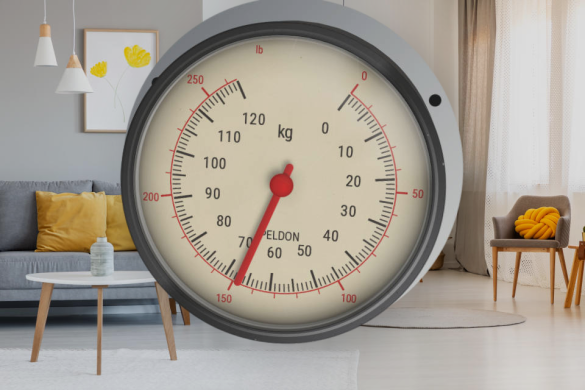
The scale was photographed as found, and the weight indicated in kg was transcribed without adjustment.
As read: 67 kg
